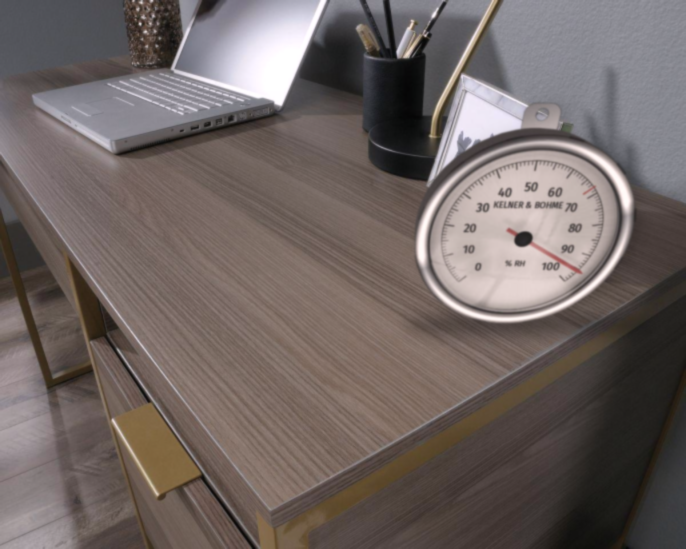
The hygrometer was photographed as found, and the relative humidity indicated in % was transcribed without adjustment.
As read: 95 %
